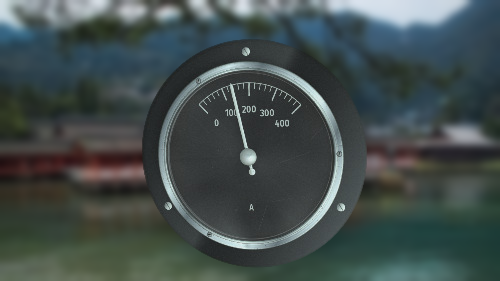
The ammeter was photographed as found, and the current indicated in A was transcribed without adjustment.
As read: 140 A
